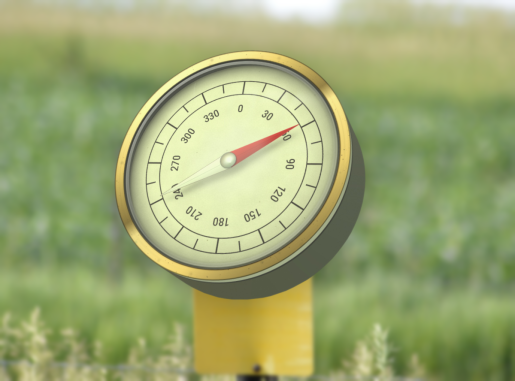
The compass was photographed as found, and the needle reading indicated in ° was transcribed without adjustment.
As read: 60 °
